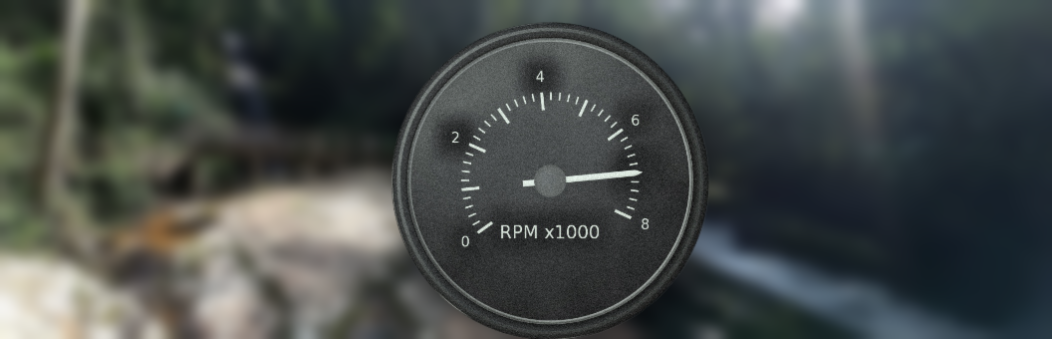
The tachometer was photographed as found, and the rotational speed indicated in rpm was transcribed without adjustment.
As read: 7000 rpm
